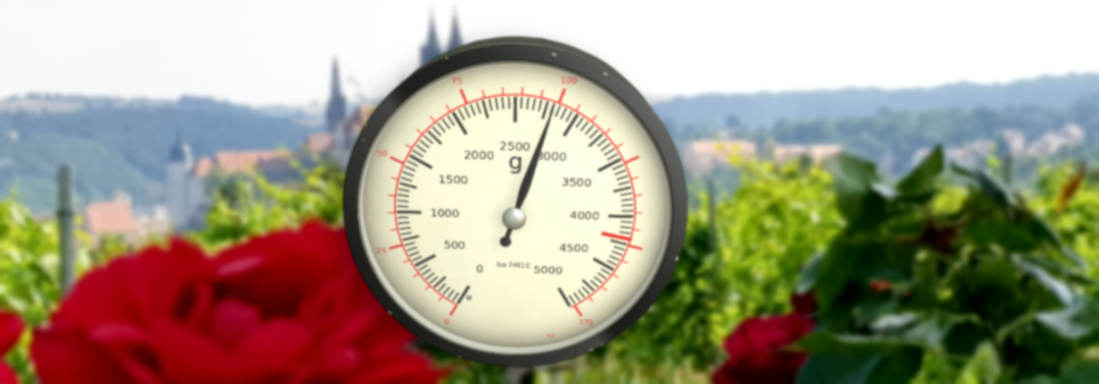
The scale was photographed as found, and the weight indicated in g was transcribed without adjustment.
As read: 2800 g
